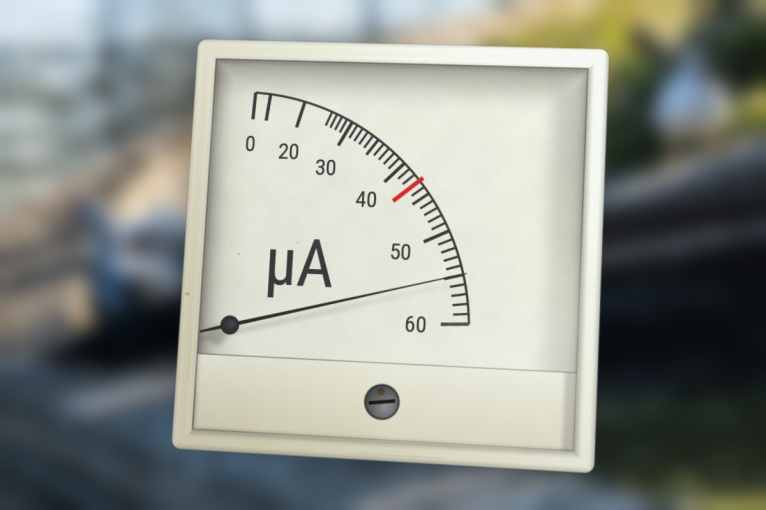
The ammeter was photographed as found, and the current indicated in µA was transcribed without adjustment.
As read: 55 µA
